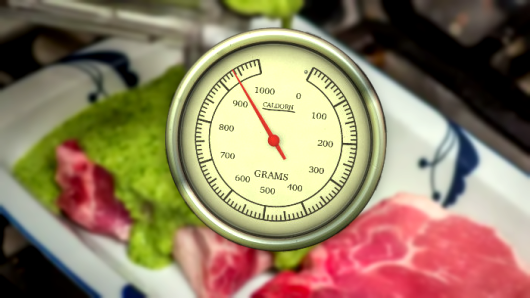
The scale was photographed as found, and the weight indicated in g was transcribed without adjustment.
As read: 940 g
